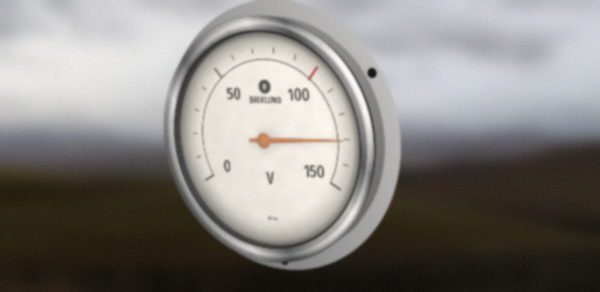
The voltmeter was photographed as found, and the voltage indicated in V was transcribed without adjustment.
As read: 130 V
